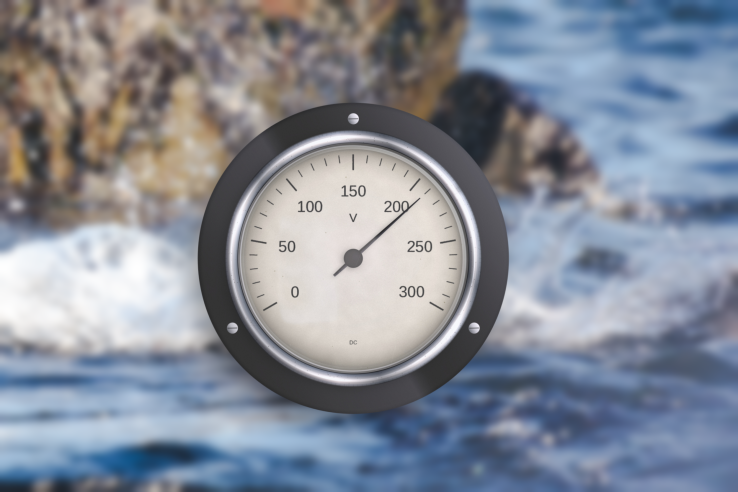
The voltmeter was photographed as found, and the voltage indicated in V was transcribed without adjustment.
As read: 210 V
